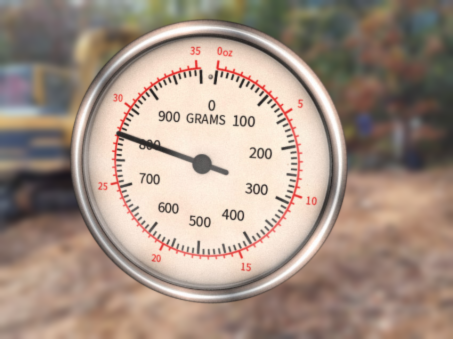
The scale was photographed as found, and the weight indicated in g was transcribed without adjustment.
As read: 800 g
